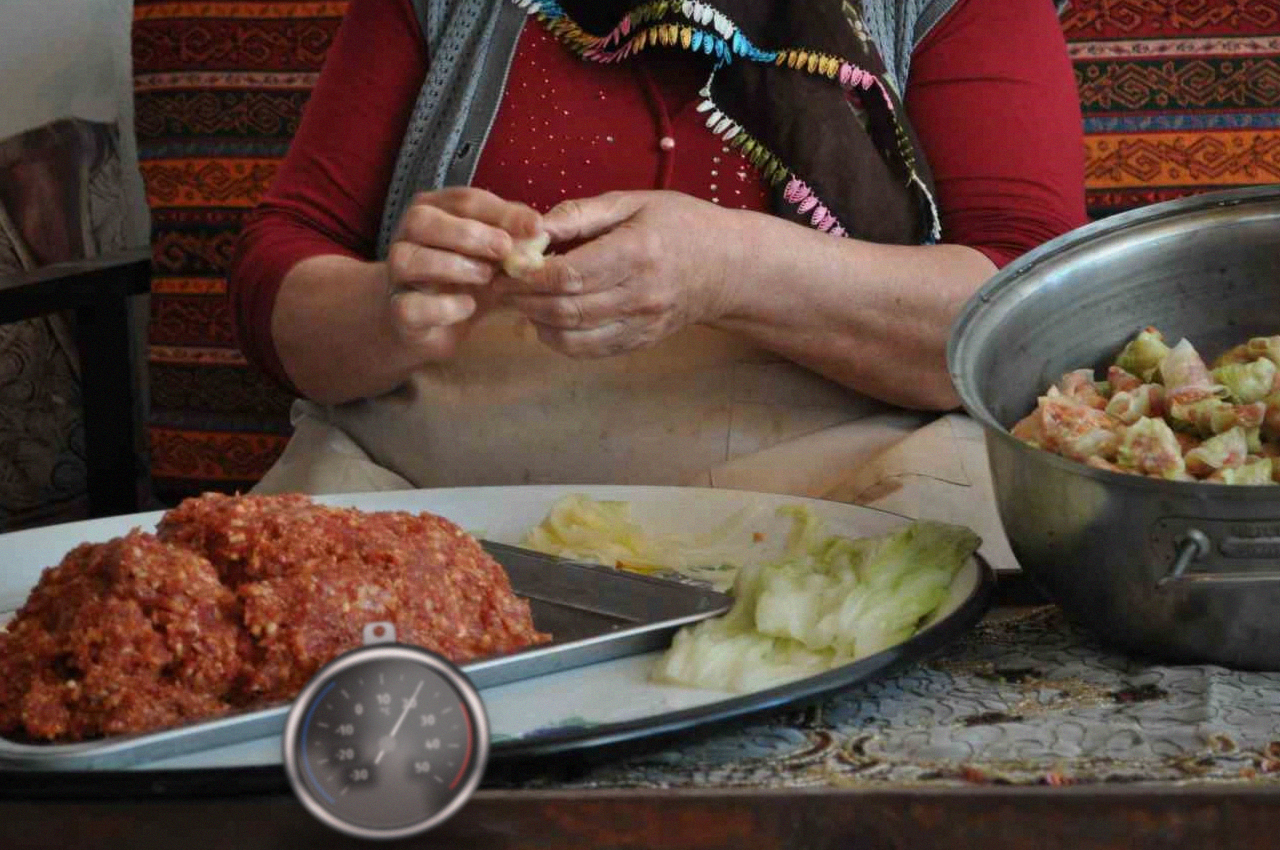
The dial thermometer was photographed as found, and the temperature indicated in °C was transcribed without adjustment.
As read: 20 °C
